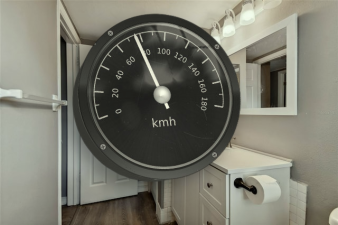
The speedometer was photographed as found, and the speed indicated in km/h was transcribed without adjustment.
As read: 75 km/h
